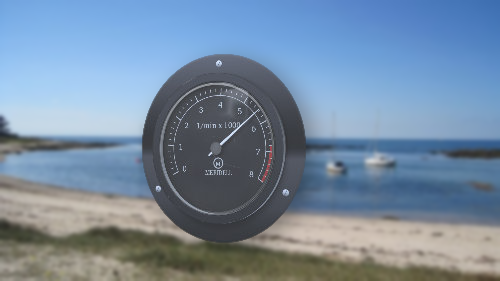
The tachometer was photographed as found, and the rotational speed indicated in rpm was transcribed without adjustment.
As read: 5600 rpm
